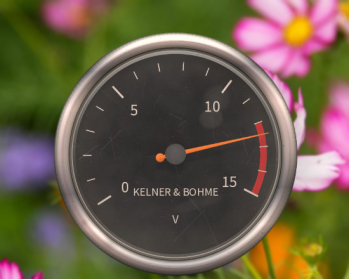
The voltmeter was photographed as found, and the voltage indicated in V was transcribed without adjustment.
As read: 12.5 V
